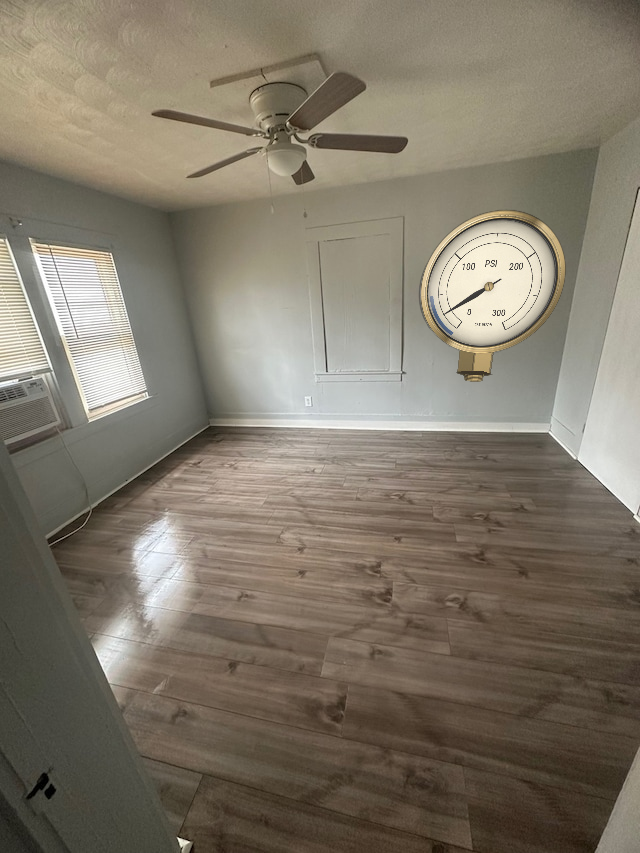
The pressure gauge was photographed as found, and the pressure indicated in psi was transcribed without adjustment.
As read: 25 psi
